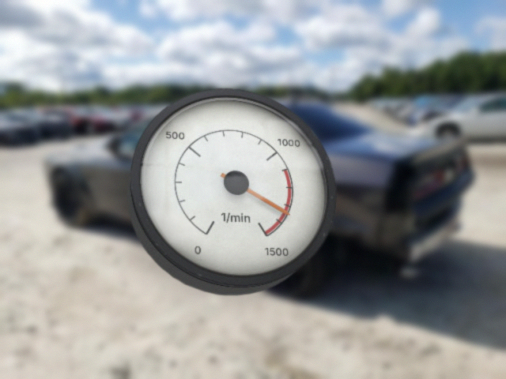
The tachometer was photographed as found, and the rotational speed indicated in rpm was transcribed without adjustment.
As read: 1350 rpm
